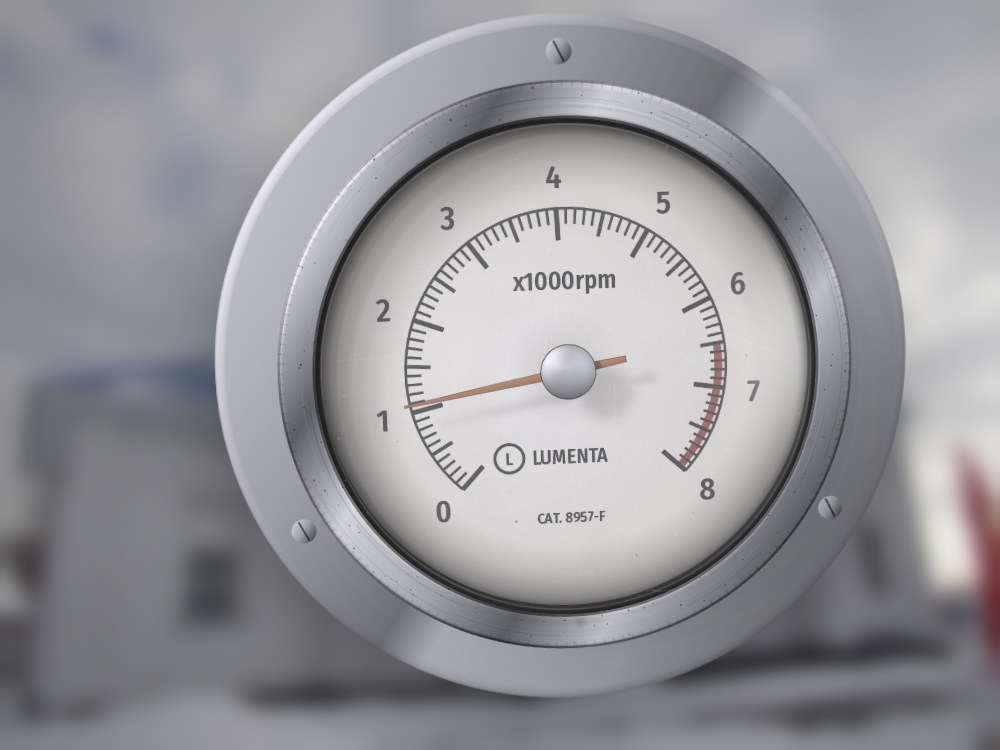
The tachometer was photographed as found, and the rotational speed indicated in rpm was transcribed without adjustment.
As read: 1100 rpm
